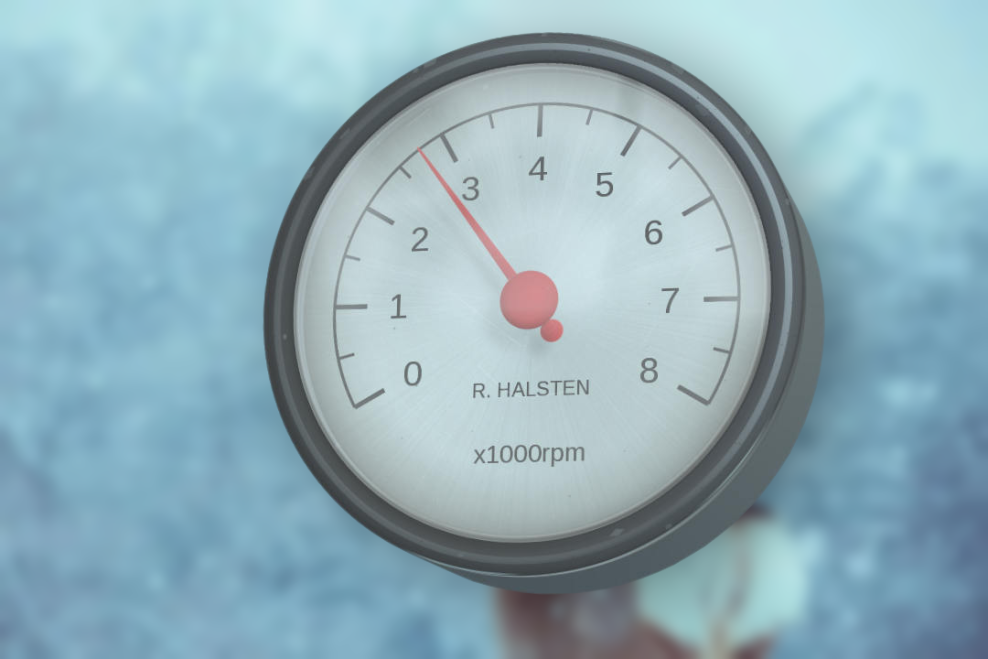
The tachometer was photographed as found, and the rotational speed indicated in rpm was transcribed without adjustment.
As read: 2750 rpm
